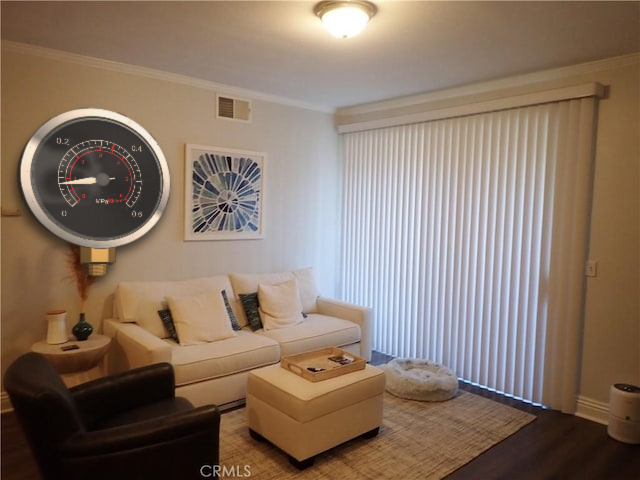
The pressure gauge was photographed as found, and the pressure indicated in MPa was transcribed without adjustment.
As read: 0.08 MPa
